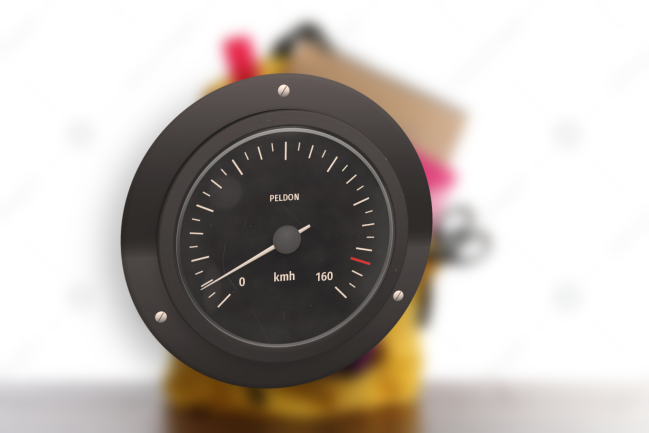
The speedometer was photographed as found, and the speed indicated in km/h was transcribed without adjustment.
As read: 10 km/h
